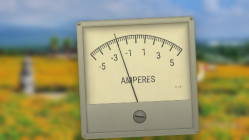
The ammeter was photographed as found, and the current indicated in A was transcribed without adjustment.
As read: -2 A
